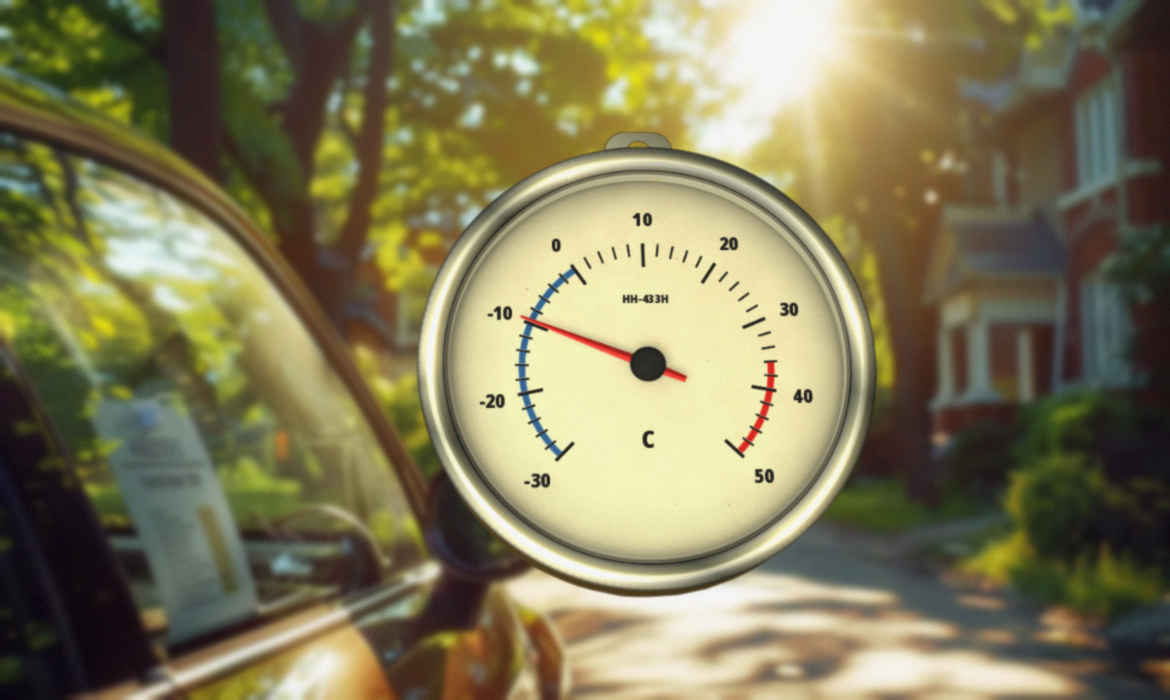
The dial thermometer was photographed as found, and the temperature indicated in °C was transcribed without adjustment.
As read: -10 °C
